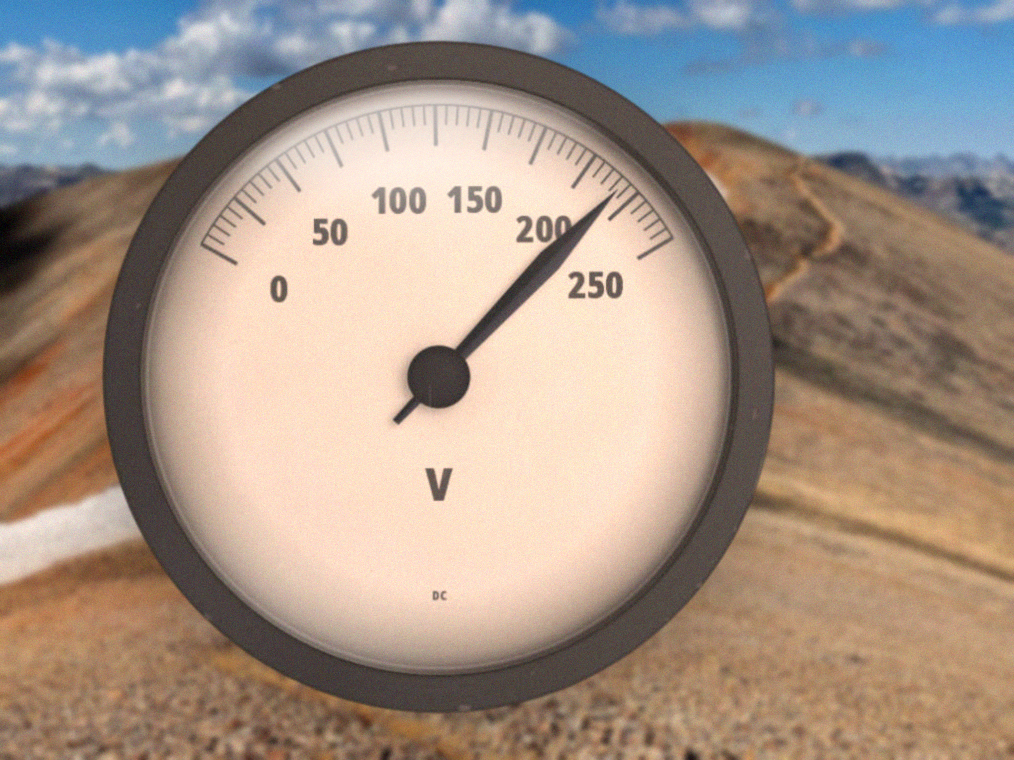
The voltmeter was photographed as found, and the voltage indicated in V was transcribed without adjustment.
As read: 217.5 V
